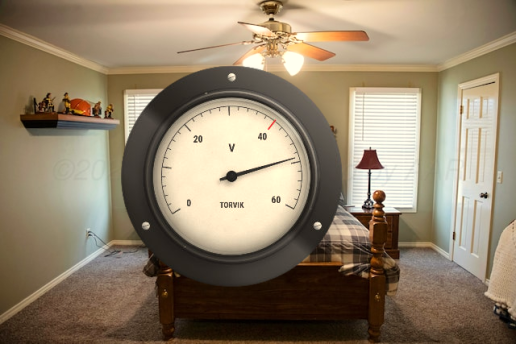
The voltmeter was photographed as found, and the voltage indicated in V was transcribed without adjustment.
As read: 49 V
